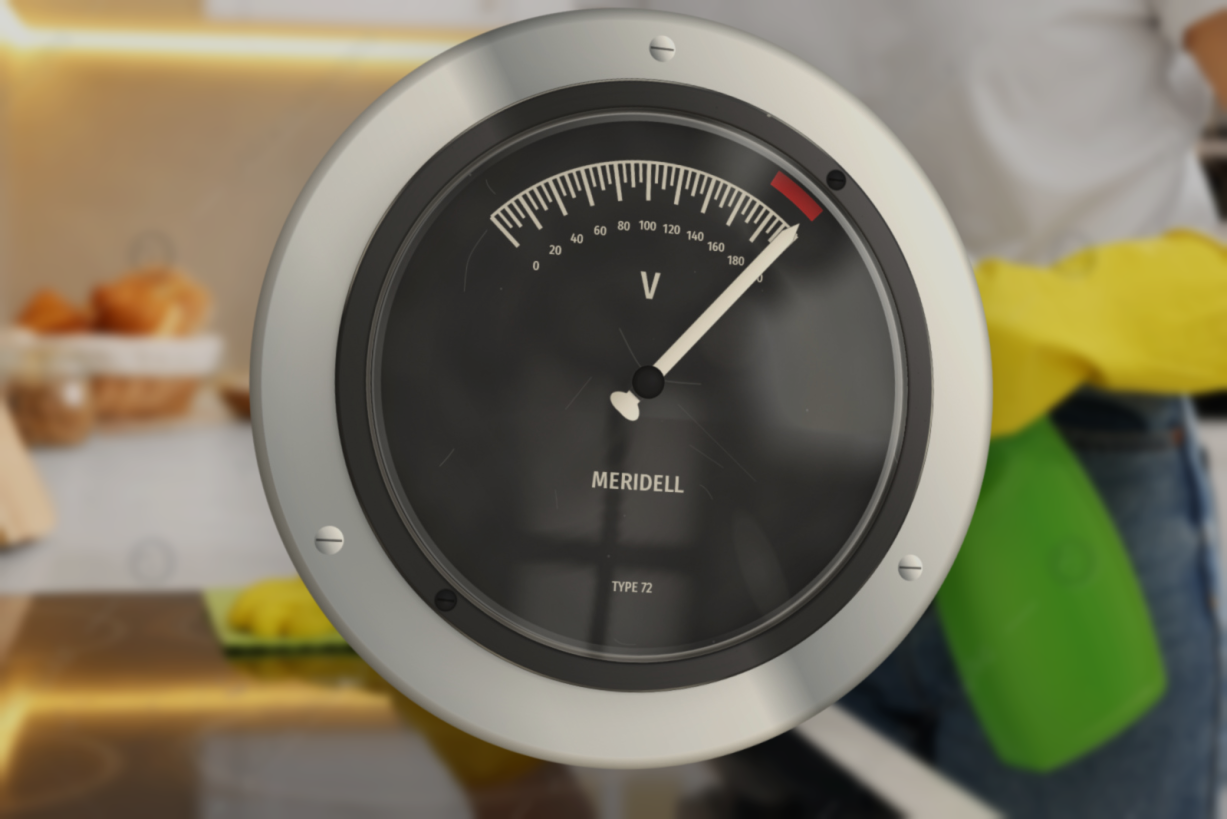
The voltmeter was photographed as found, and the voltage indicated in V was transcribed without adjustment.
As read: 195 V
